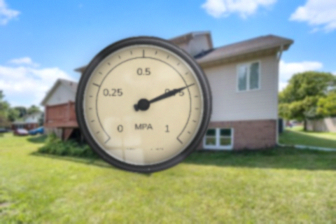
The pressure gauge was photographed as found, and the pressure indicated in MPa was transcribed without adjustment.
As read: 0.75 MPa
